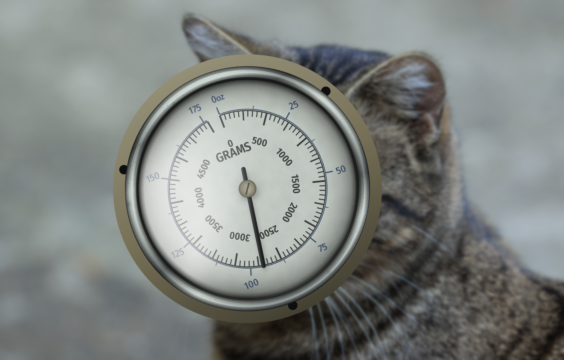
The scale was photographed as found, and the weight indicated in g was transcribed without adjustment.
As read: 2700 g
